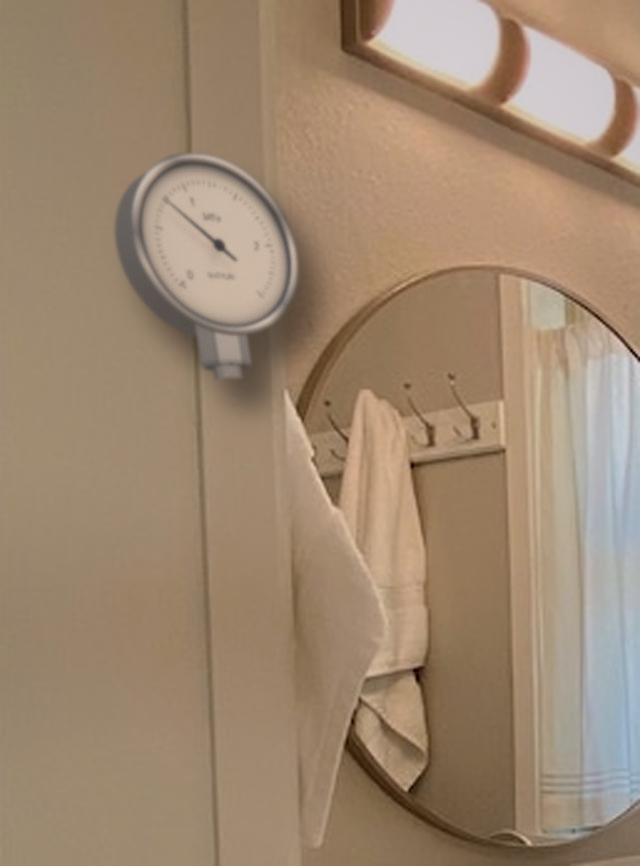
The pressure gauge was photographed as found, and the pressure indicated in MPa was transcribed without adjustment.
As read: 0.75 MPa
